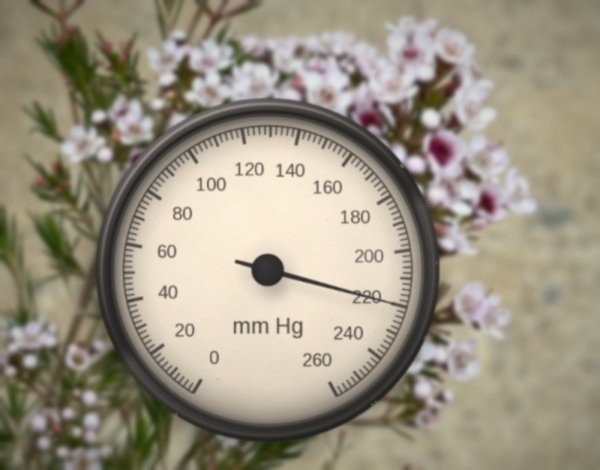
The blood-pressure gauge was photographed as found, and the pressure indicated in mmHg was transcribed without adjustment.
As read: 220 mmHg
